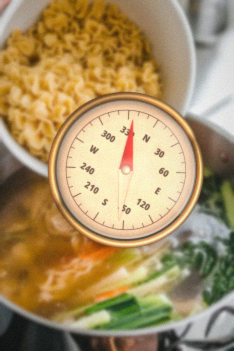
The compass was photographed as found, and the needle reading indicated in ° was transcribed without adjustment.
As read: 335 °
